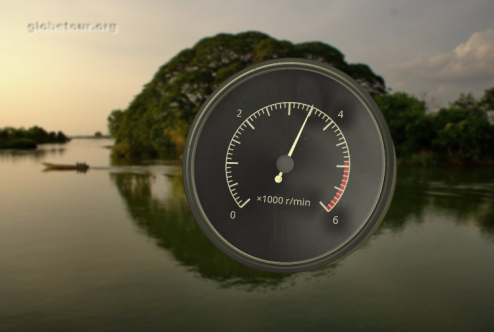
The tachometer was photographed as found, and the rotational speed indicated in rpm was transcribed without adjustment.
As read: 3500 rpm
